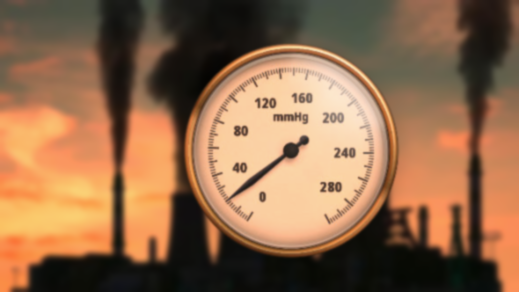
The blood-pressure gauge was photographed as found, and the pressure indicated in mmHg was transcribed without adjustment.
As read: 20 mmHg
